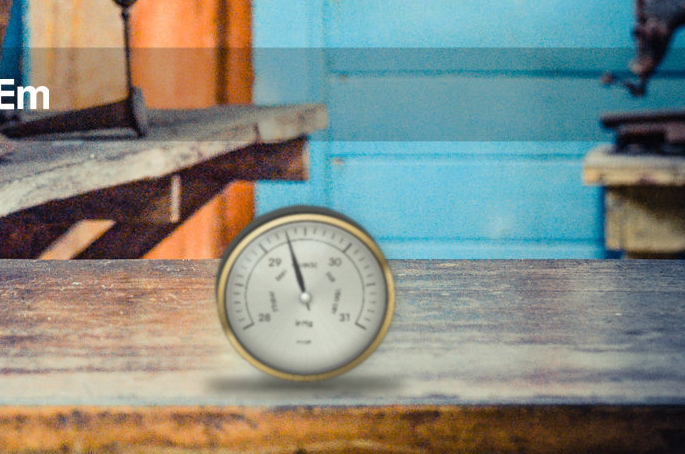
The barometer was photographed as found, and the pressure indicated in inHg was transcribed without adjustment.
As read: 29.3 inHg
